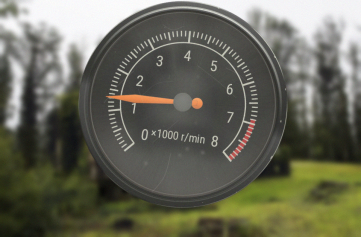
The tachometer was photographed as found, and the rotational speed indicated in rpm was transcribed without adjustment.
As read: 1300 rpm
